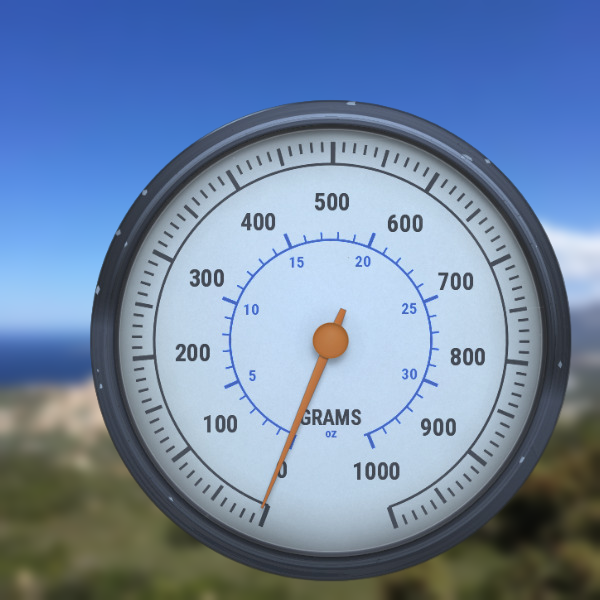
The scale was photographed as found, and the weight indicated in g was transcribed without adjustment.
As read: 5 g
